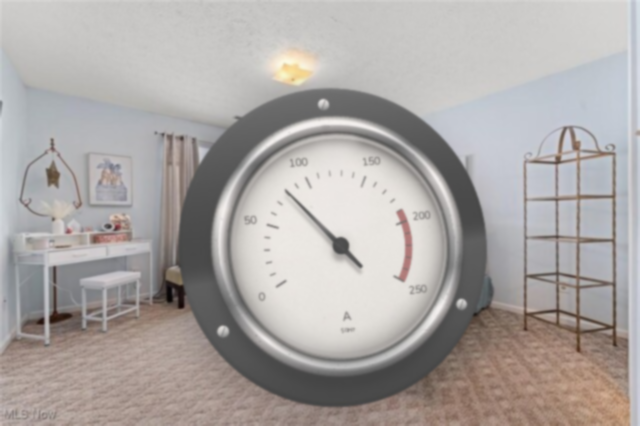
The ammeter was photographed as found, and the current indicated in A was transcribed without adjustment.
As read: 80 A
